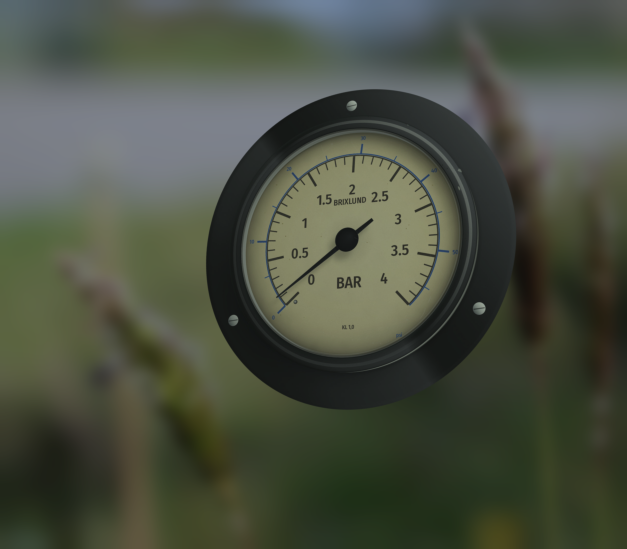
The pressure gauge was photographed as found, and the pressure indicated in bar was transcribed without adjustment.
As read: 0.1 bar
